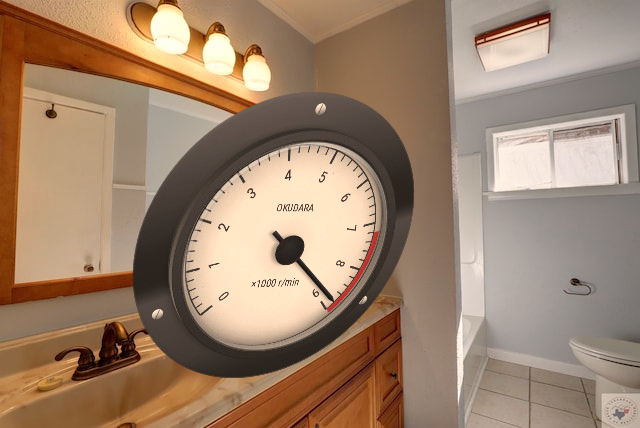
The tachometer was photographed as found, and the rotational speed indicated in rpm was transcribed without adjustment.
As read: 8800 rpm
